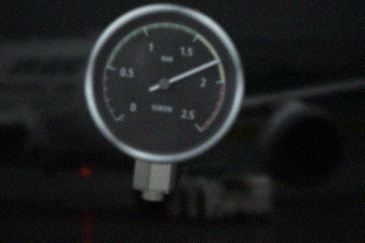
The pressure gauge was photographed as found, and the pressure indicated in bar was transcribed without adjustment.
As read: 1.8 bar
